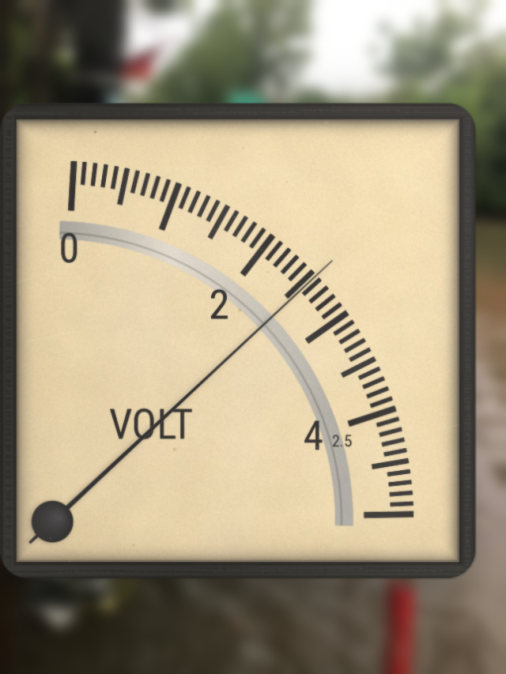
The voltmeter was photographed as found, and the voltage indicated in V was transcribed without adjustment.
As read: 2.55 V
